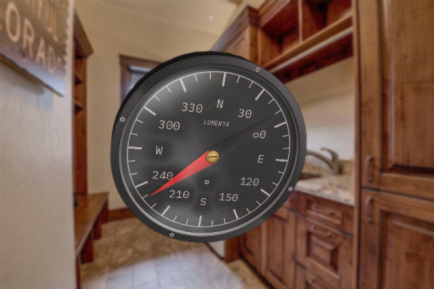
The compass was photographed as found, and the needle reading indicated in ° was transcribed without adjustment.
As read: 230 °
